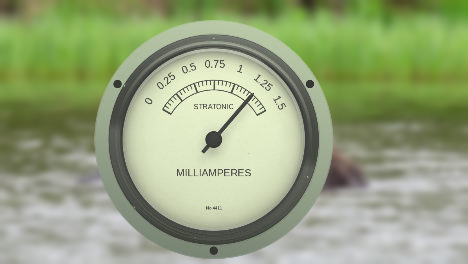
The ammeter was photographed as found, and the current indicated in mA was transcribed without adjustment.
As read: 1.25 mA
